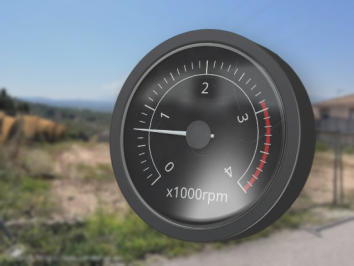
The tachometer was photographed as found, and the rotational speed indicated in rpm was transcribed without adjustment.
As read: 700 rpm
